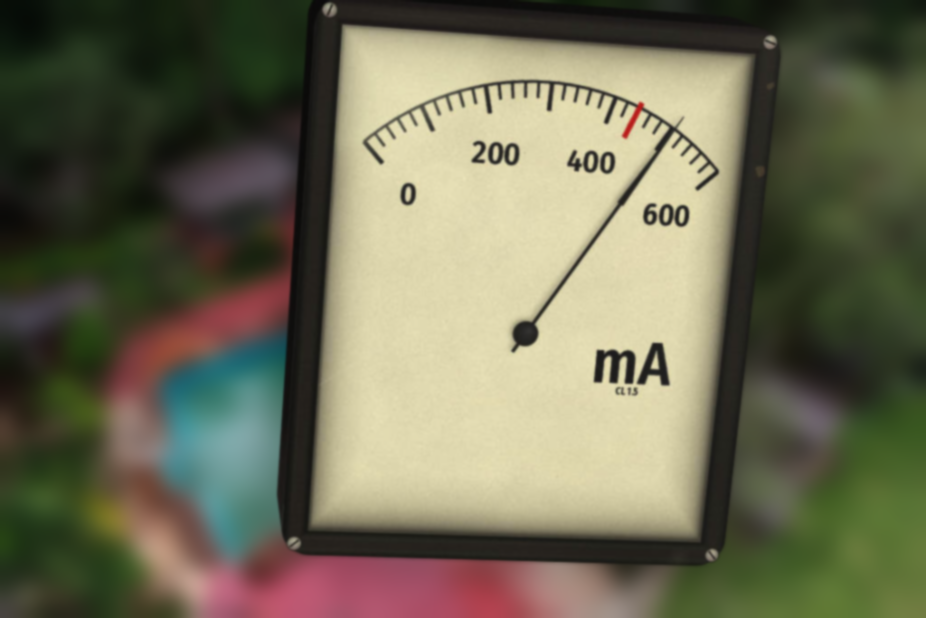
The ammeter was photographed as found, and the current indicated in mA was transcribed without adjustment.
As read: 500 mA
